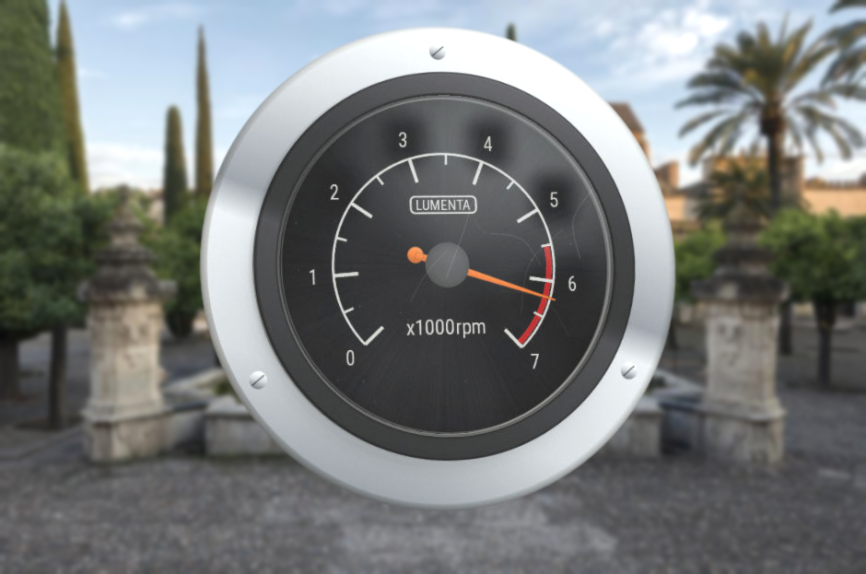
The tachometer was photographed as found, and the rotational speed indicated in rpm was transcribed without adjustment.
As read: 6250 rpm
